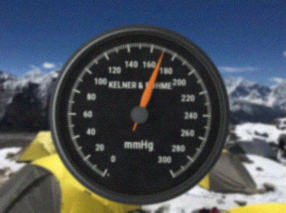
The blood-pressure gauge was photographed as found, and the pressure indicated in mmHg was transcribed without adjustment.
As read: 170 mmHg
